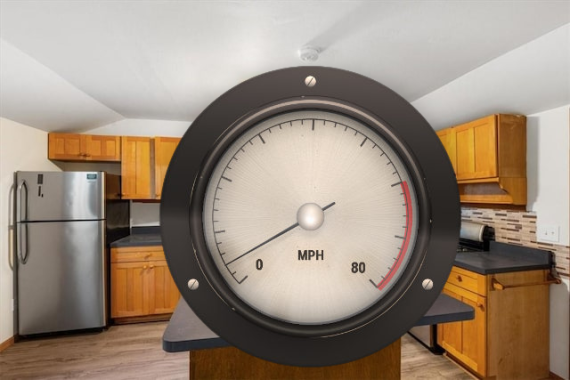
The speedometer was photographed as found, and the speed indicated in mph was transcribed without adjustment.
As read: 4 mph
